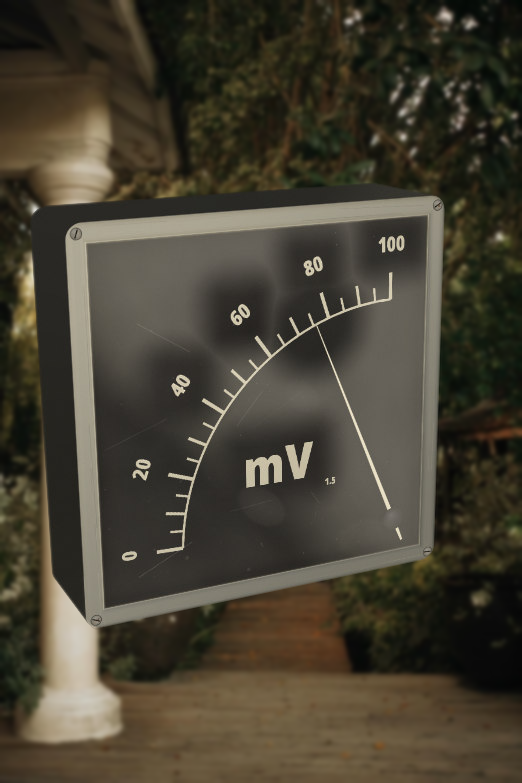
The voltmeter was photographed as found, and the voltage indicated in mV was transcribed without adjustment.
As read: 75 mV
